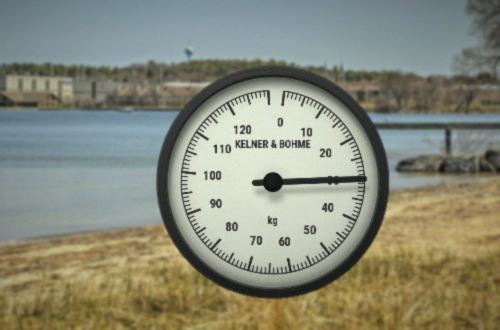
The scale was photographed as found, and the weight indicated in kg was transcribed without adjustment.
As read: 30 kg
